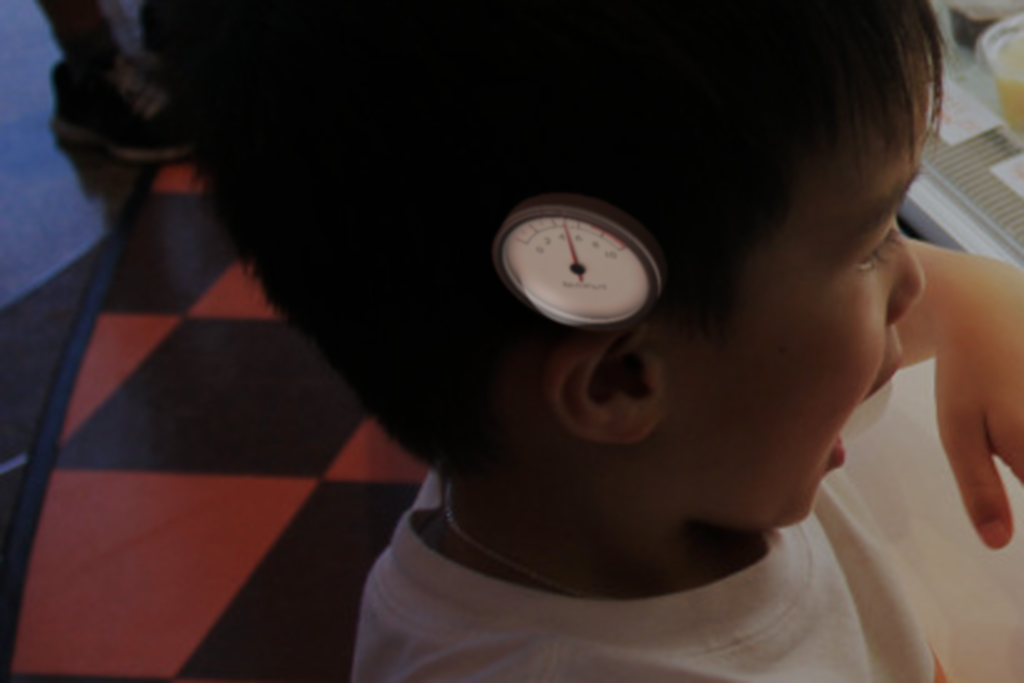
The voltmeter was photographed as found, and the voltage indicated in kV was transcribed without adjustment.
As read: 5 kV
